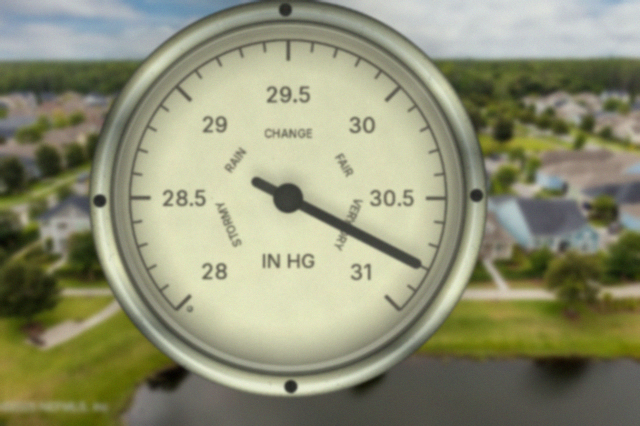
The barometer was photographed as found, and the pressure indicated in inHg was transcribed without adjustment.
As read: 30.8 inHg
